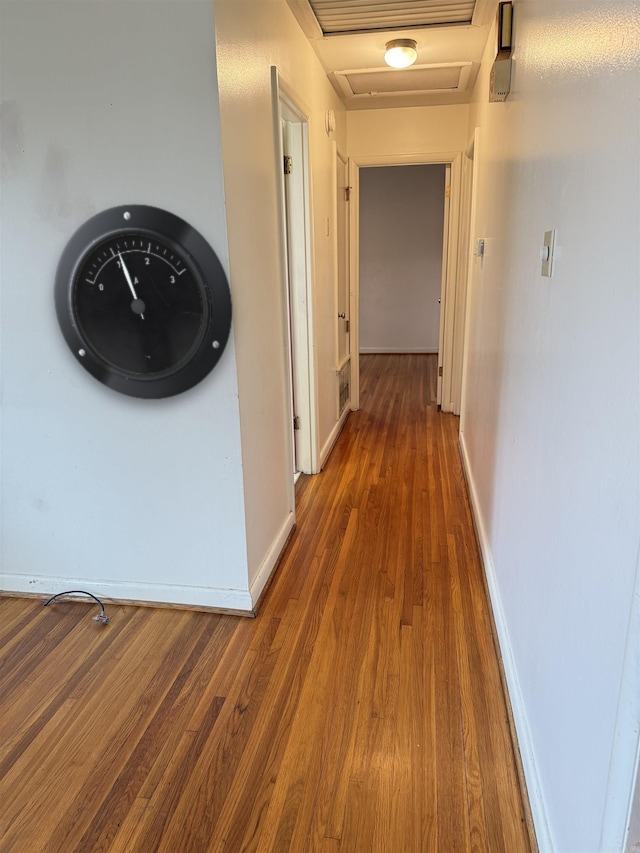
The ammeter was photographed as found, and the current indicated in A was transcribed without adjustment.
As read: 1.2 A
